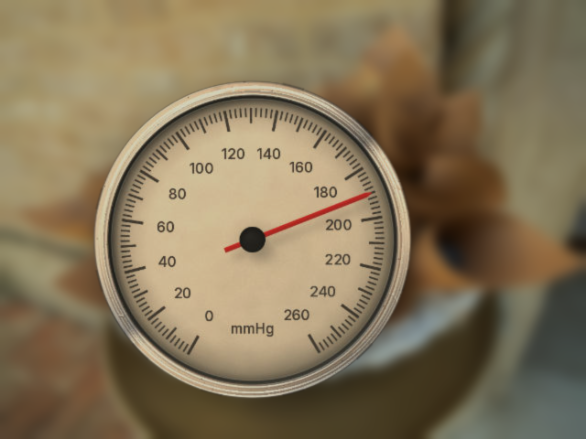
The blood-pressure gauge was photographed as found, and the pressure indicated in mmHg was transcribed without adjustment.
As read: 190 mmHg
